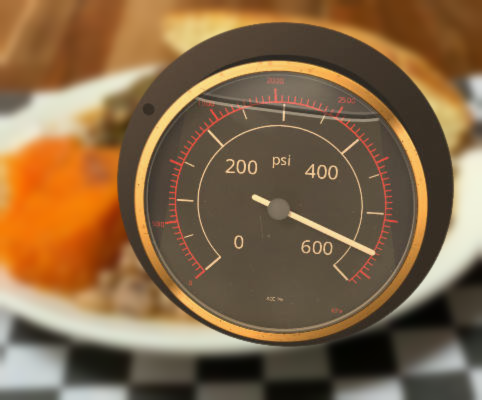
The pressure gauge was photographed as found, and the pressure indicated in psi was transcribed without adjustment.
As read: 550 psi
